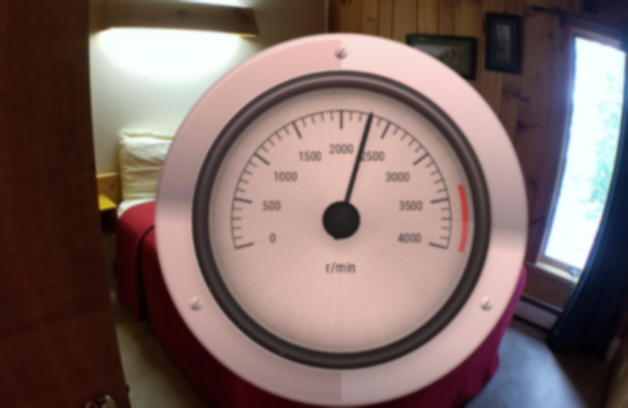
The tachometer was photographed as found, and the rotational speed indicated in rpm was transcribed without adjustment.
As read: 2300 rpm
